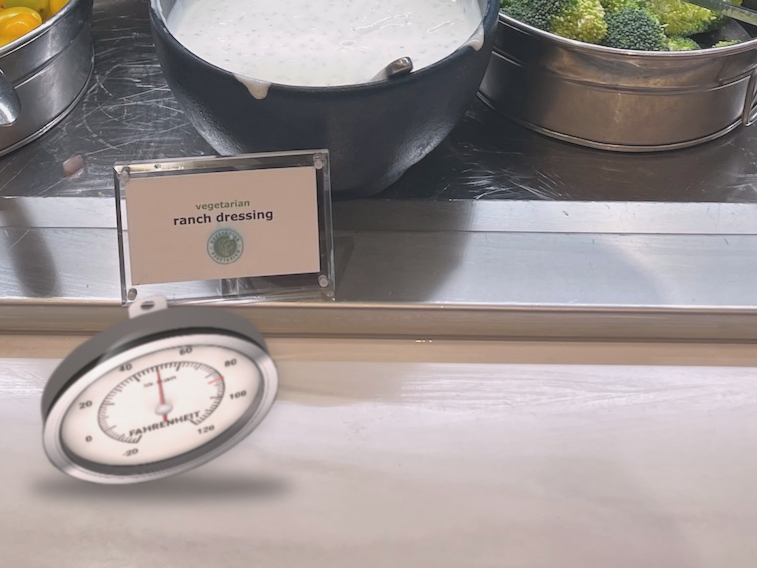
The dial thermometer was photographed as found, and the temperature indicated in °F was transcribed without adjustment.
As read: 50 °F
